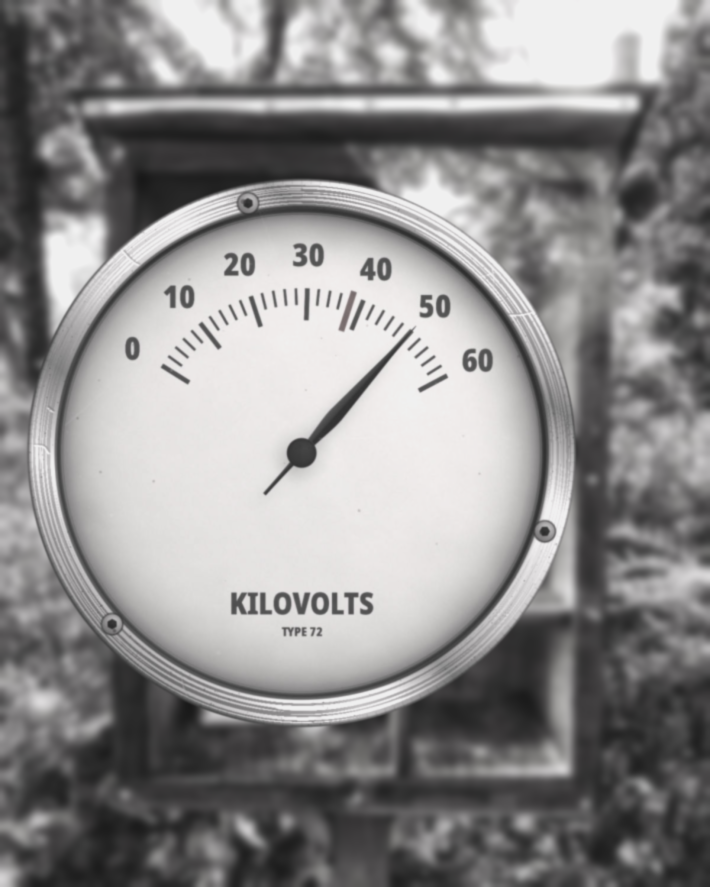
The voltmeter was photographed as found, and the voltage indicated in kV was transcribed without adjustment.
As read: 50 kV
